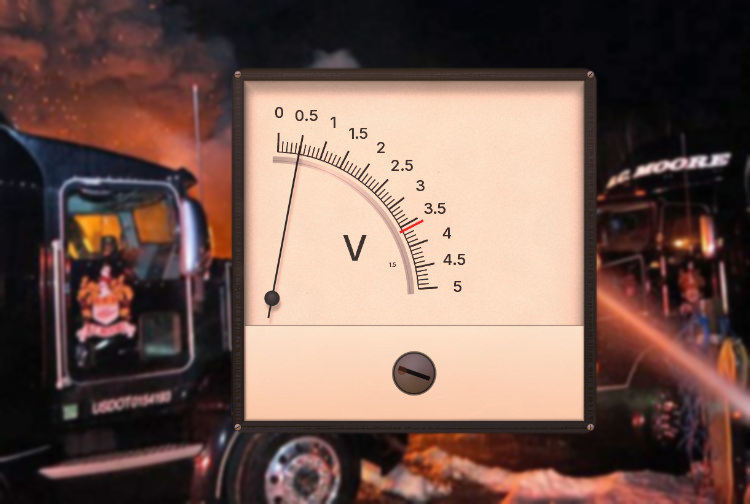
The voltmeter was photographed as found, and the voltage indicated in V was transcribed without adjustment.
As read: 0.5 V
